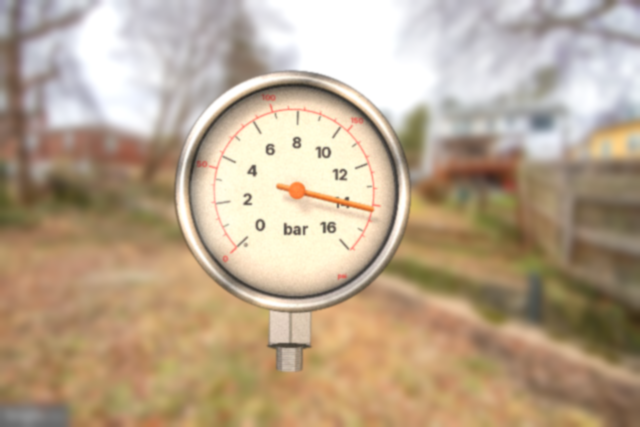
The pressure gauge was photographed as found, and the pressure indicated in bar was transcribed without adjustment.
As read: 14 bar
